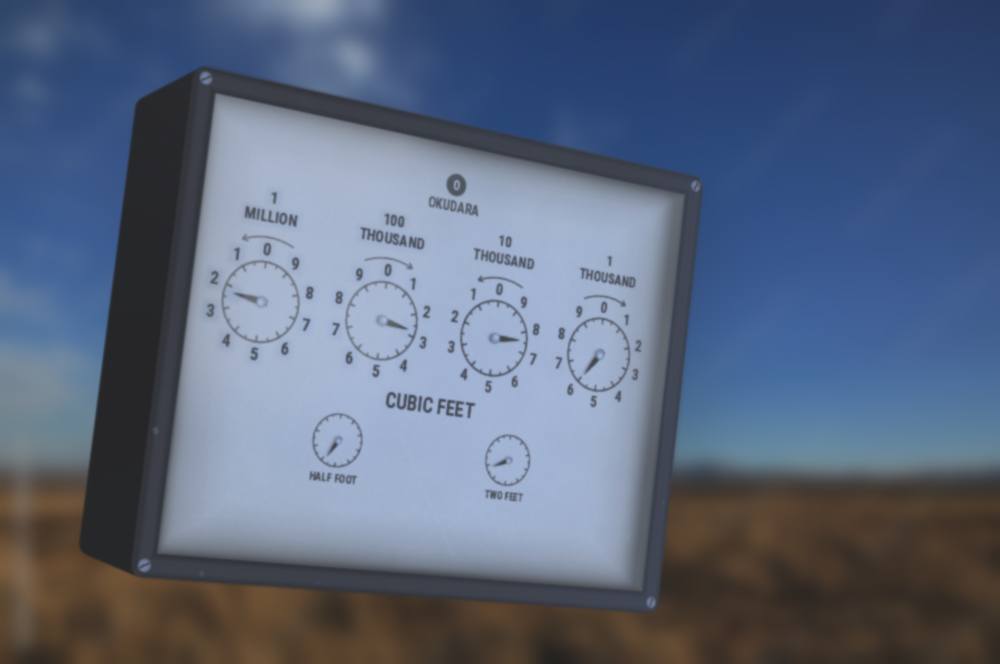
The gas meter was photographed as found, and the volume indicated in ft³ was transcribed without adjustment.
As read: 227600 ft³
